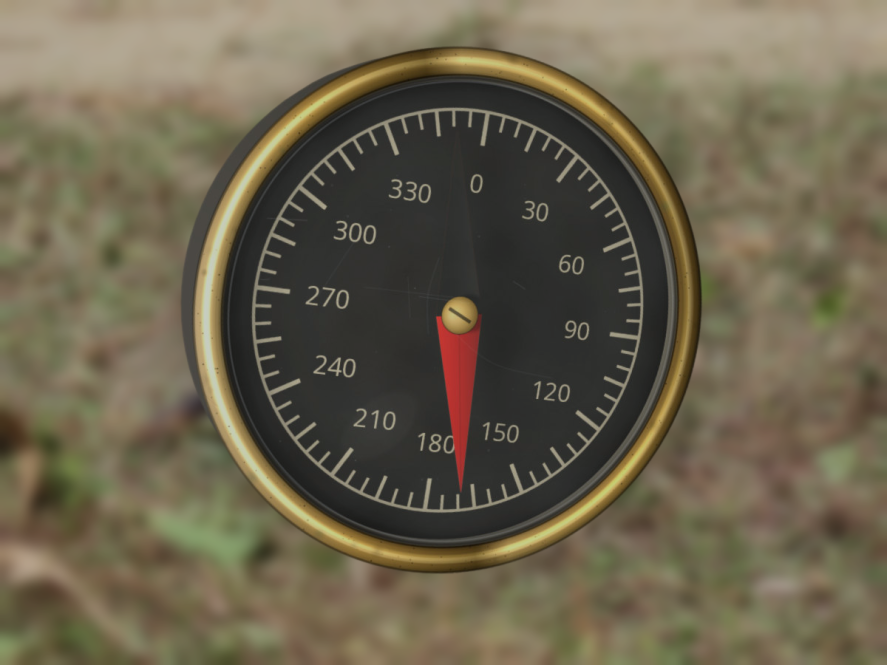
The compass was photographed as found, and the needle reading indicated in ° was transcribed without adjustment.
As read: 170 °
